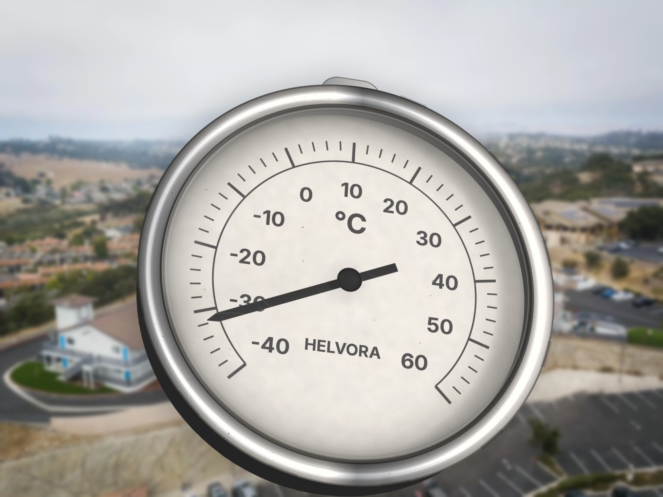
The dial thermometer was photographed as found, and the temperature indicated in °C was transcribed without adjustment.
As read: -32 °C
